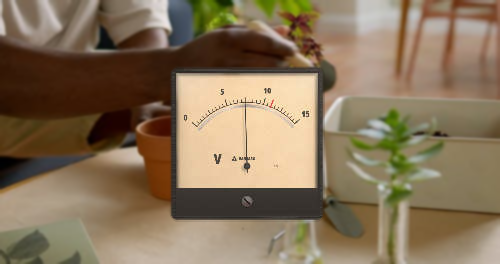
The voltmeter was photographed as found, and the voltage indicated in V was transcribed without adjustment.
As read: 7.5 V
